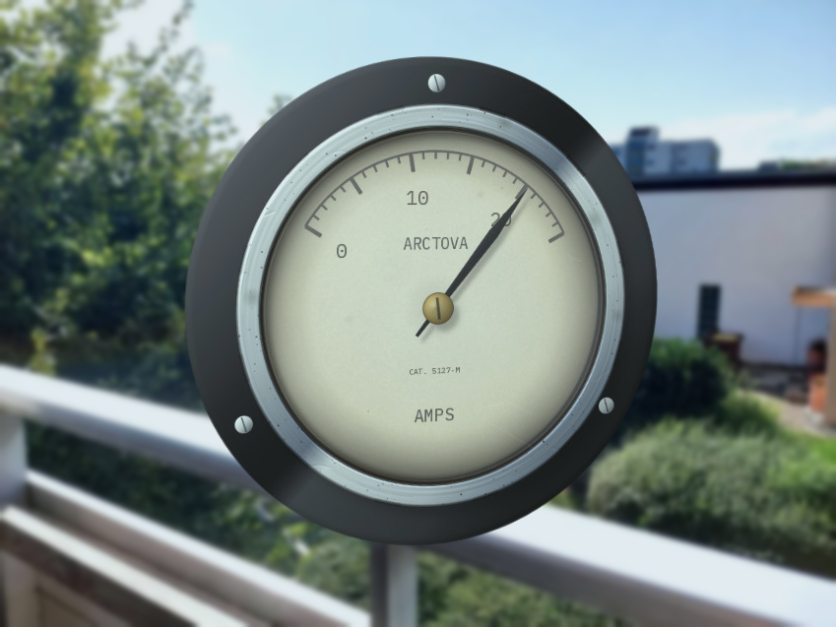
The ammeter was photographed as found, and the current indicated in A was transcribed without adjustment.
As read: 20 A
